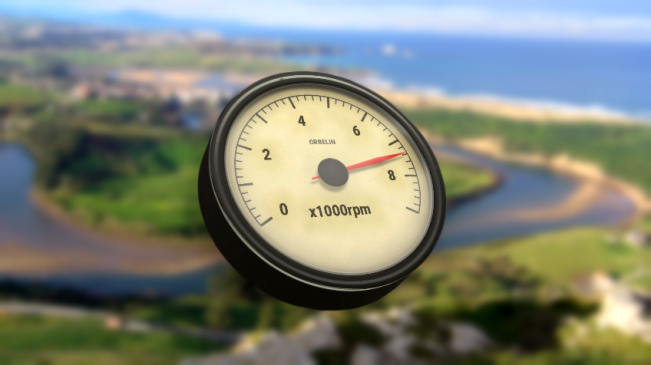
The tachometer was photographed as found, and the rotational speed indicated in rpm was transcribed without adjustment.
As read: 7400 rpm
